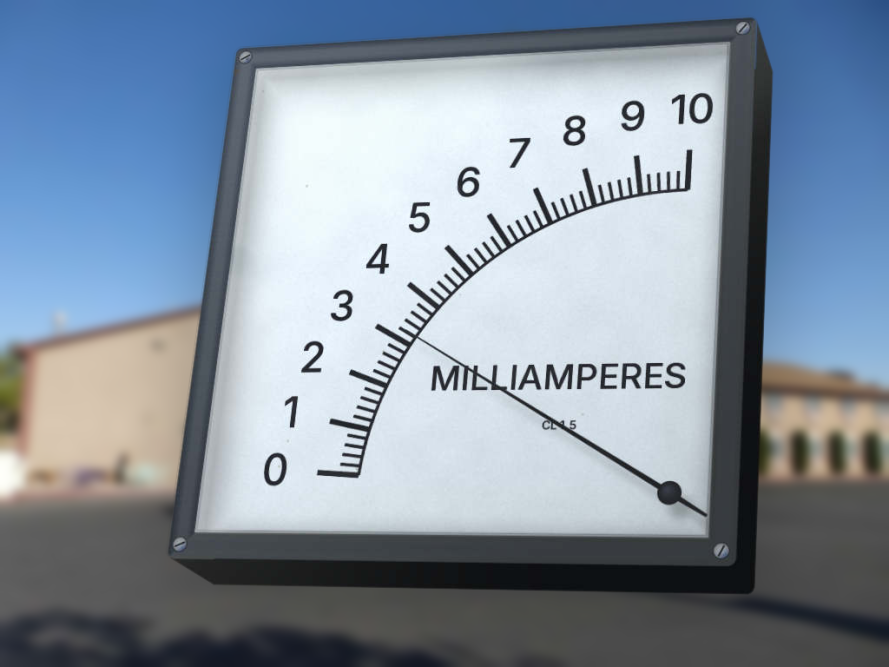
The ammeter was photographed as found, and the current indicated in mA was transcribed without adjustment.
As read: 3.2 mA
